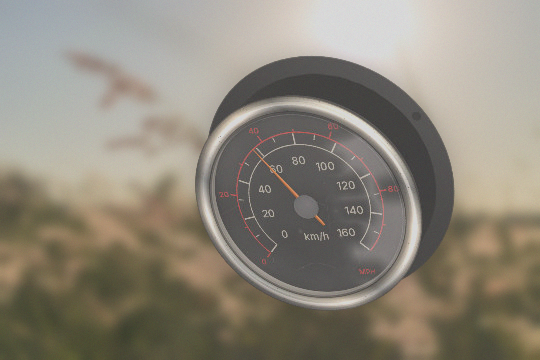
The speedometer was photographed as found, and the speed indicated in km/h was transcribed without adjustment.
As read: 60 km/h
